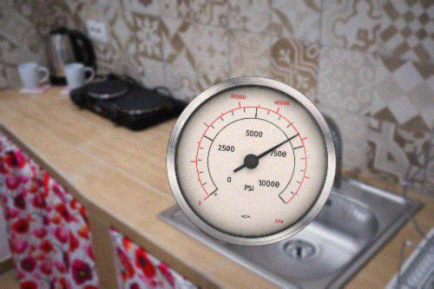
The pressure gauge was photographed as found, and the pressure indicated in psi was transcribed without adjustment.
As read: 7000 psi
